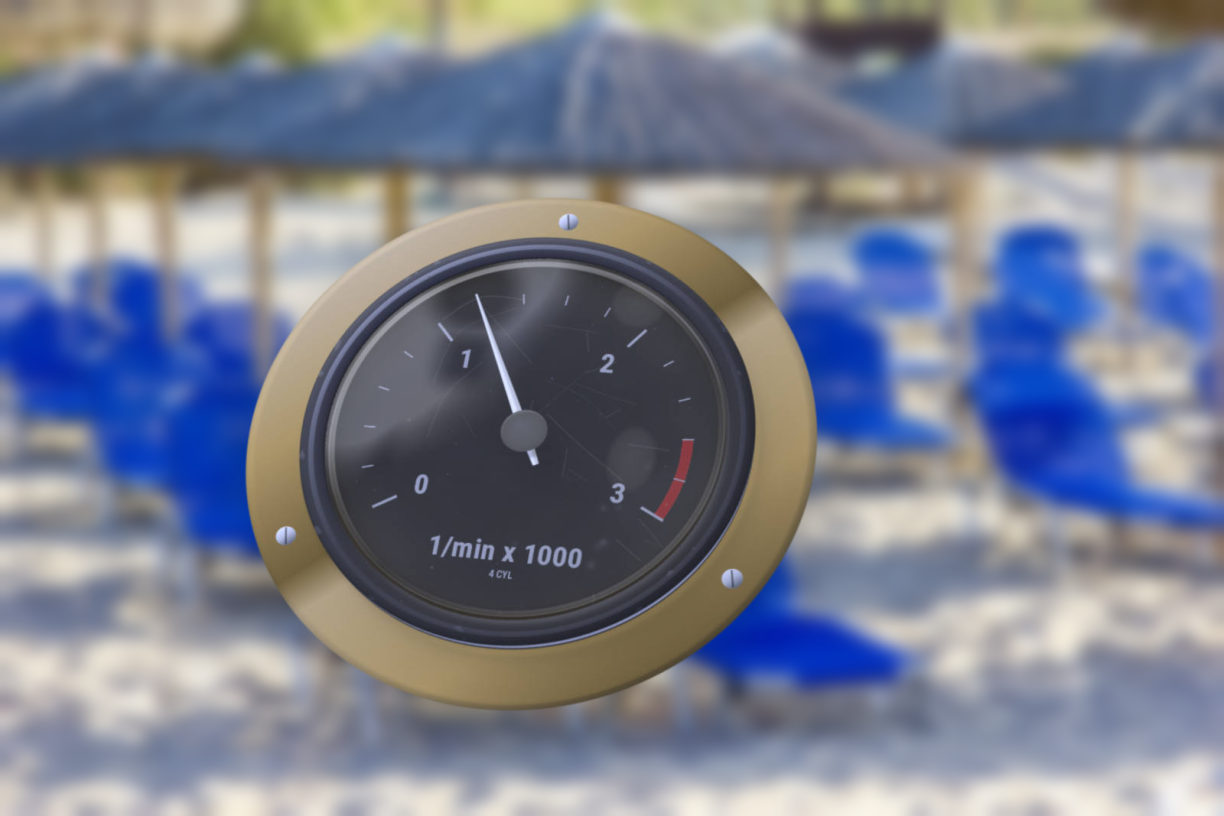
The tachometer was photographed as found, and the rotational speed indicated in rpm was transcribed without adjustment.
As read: 1200 rpm
